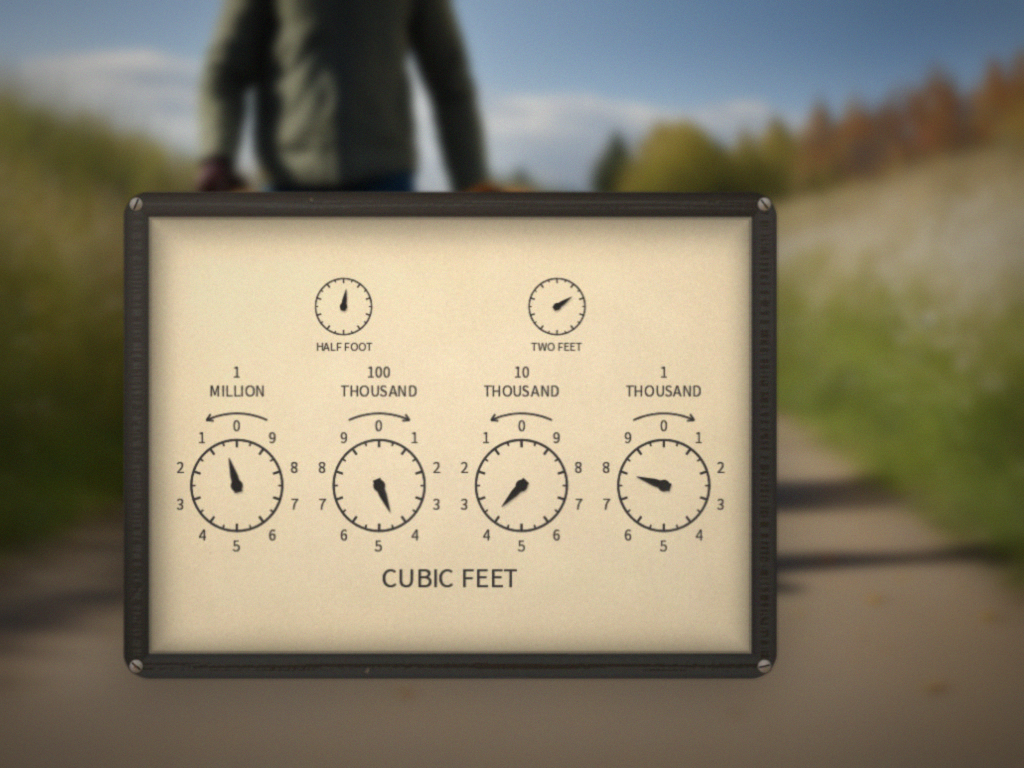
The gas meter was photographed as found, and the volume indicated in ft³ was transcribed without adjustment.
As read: 43800 ft³
